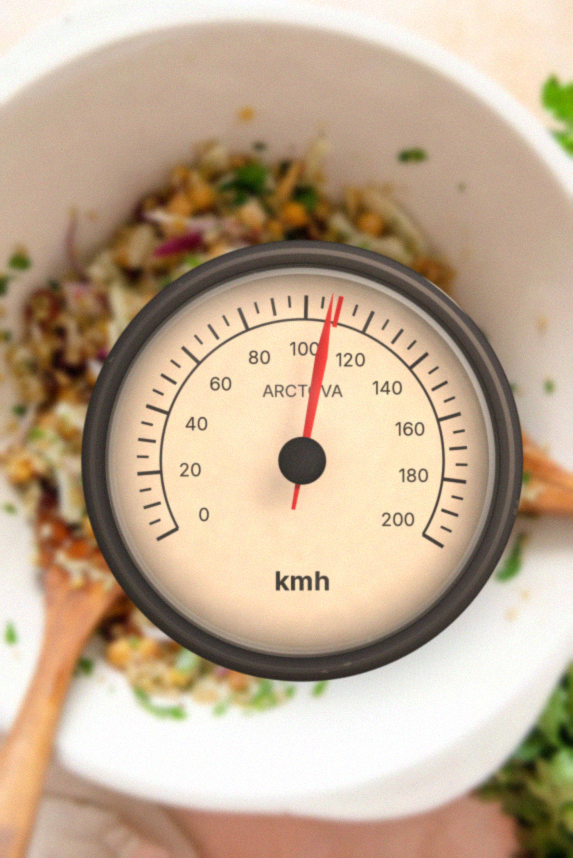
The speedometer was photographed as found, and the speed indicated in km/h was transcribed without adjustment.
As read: 107.5 km/h
